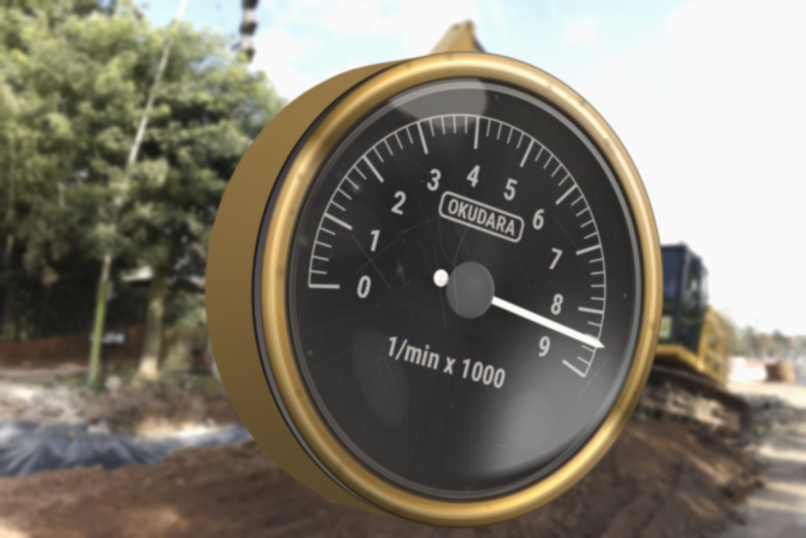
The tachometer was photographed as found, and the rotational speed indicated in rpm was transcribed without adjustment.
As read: 8500 rpm
